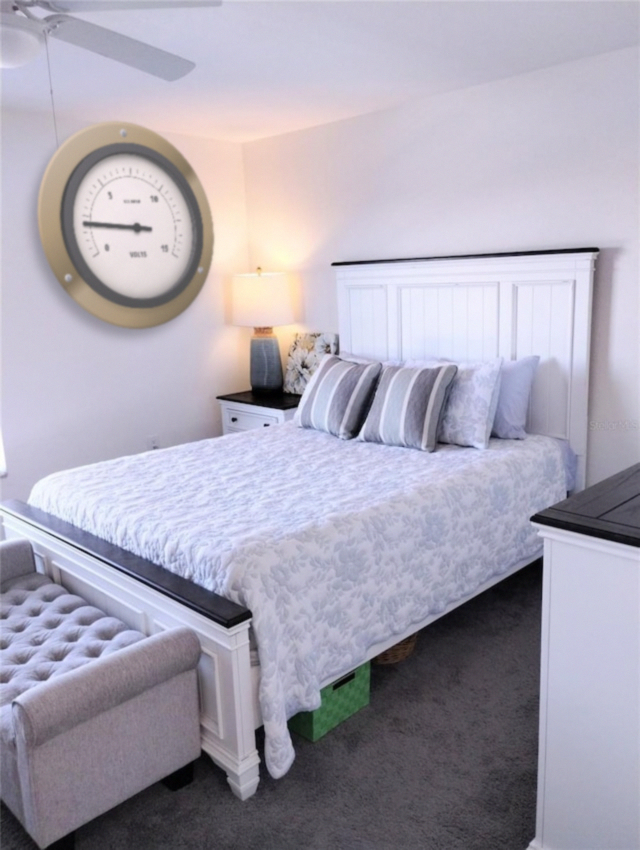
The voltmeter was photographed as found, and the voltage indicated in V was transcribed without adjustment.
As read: 2 V
